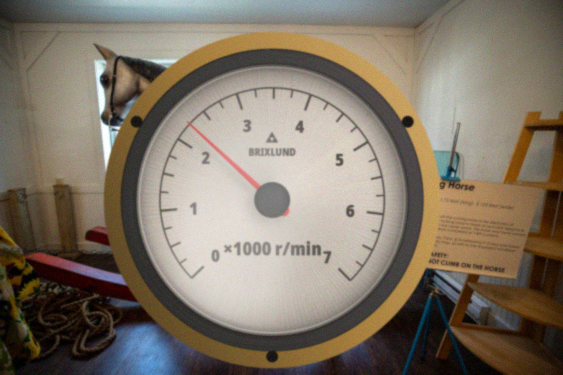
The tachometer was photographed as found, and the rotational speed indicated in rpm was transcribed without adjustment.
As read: 2250 rpm
